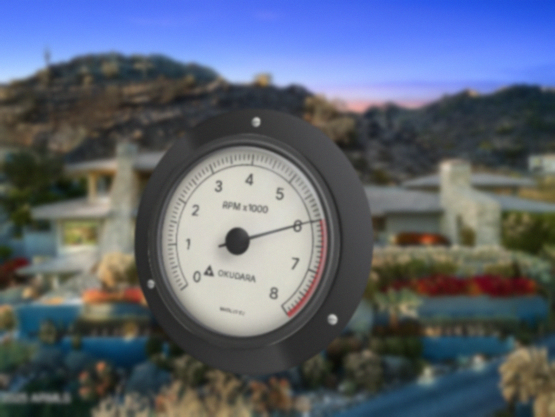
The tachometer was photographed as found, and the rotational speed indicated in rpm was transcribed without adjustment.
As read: 6000 rpm
